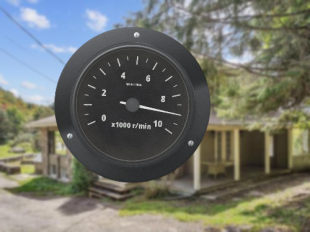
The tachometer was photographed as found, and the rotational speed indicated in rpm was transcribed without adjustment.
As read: 9000 rpm
